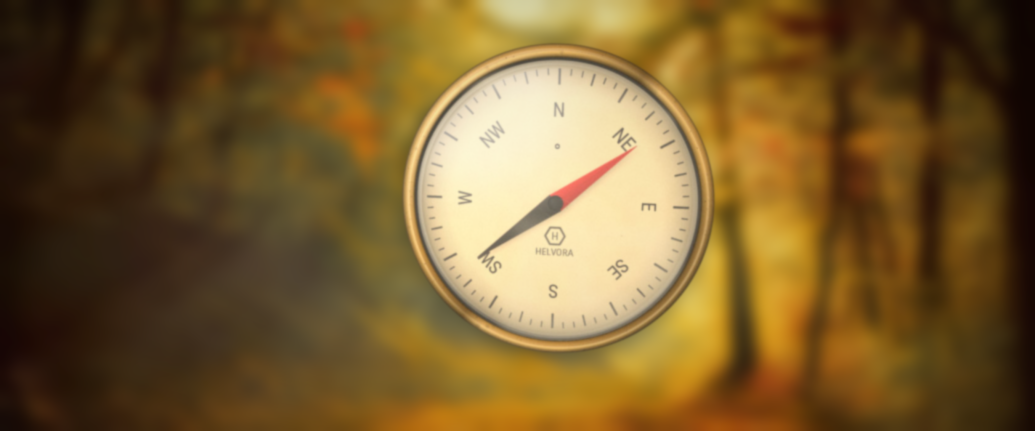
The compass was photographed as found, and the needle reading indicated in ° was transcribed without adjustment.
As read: 52.5 °
